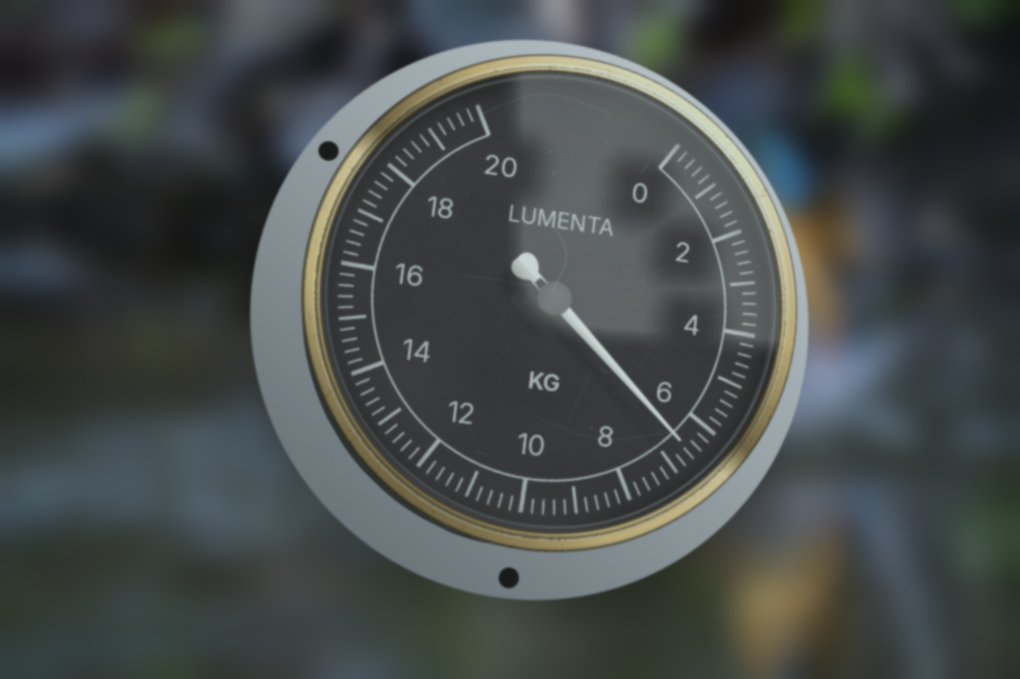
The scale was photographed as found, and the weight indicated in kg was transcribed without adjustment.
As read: 6.6 kg
